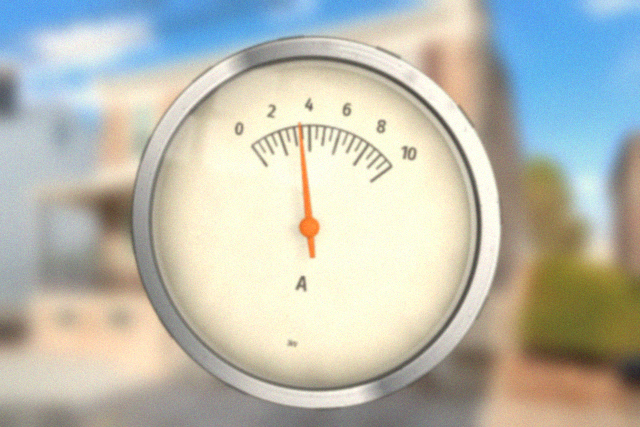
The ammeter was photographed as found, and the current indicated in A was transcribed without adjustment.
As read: 3.5 A
